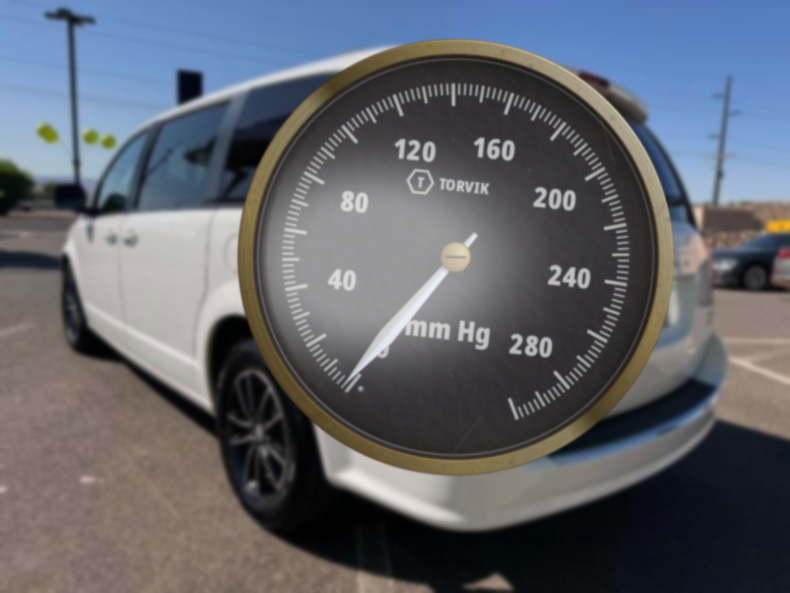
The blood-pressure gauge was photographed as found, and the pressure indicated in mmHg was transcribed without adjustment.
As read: 2 mmHg
